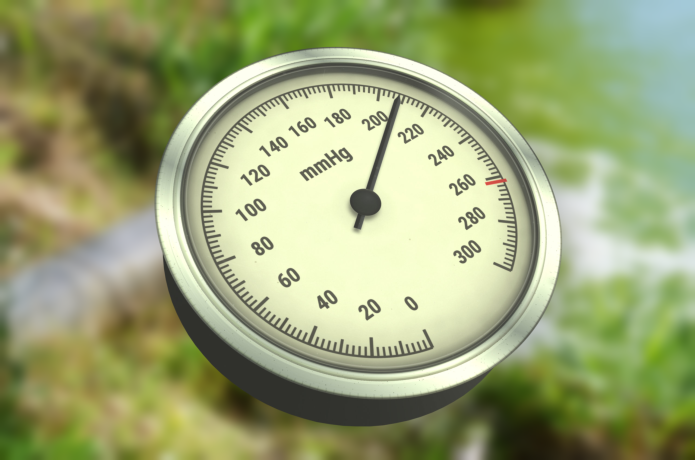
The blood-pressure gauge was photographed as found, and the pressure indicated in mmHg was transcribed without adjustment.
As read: 208 mmHg
